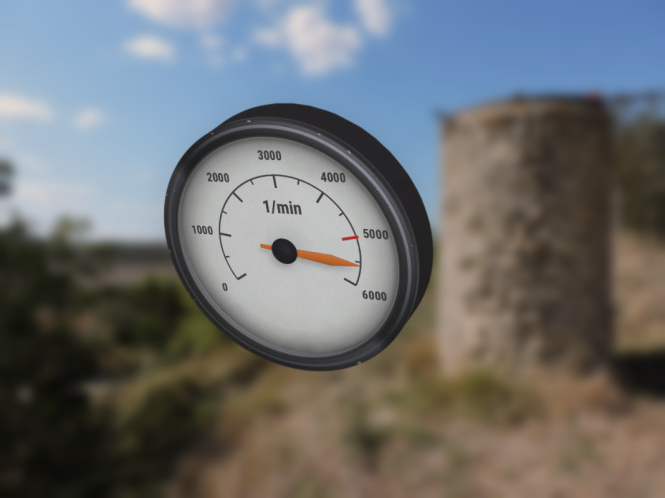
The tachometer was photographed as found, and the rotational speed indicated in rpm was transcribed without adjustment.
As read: 5500 rpm
